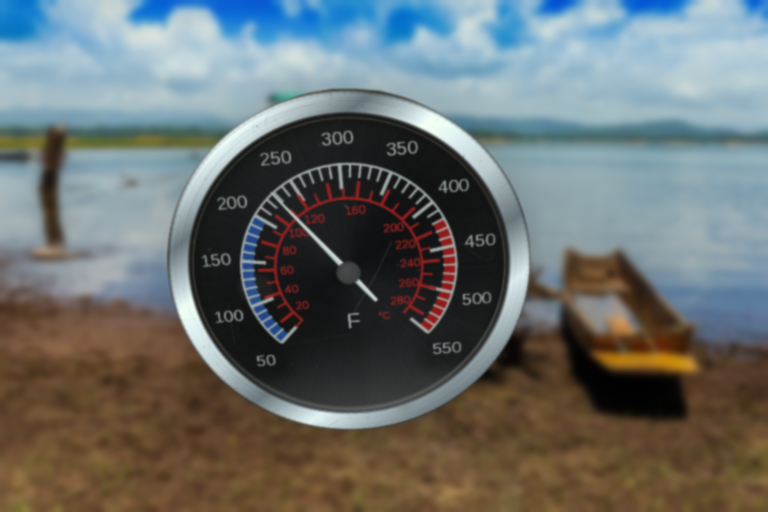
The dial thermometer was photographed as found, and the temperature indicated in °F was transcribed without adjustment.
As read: 230 °F
